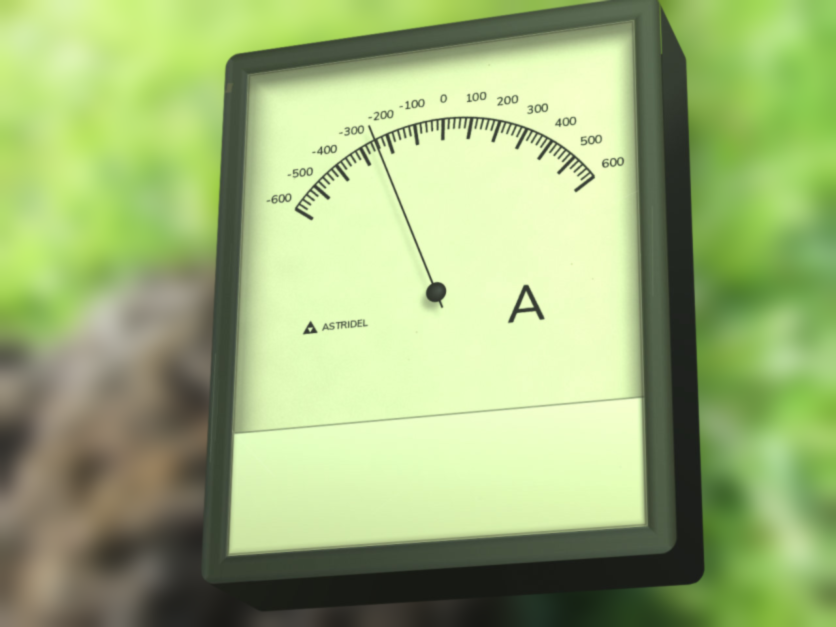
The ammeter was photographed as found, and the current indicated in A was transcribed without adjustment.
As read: -240 A
